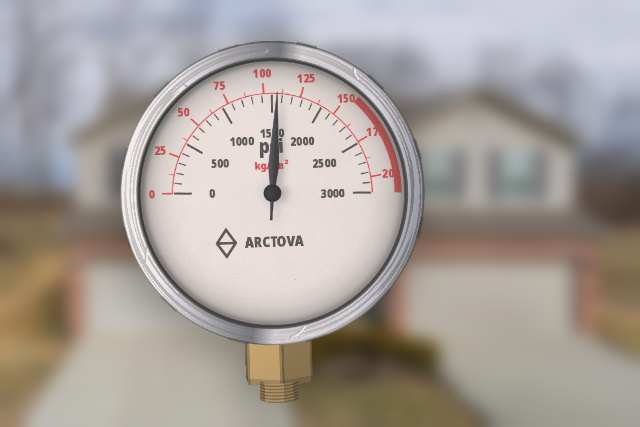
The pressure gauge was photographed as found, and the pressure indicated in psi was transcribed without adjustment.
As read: 1550 psi
